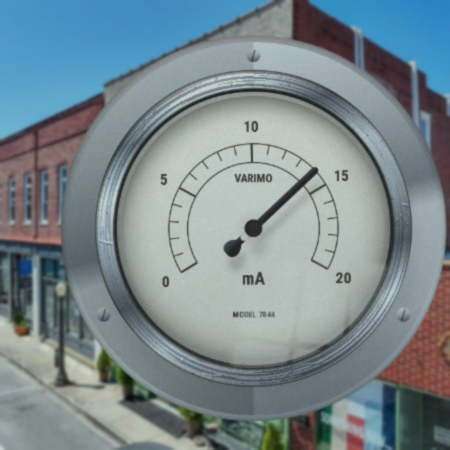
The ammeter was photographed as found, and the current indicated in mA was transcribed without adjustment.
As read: 14 mA
